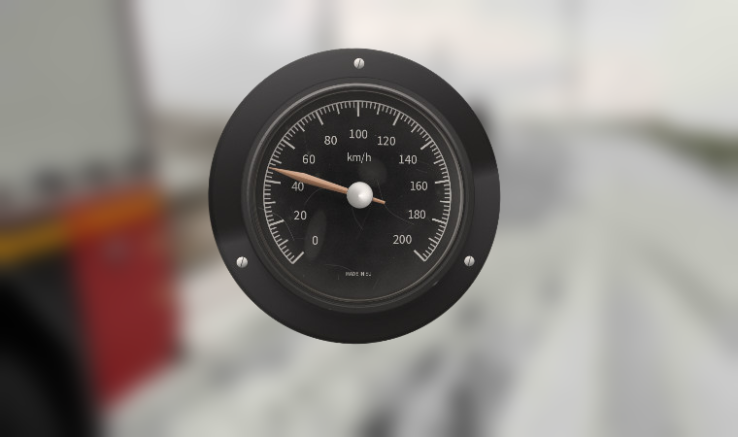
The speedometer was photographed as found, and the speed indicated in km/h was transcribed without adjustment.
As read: 46 km/h
